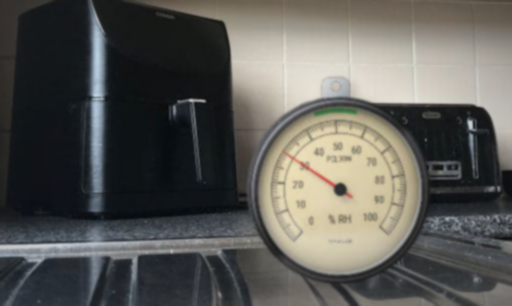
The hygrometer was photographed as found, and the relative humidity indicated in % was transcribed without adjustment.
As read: 30 %
